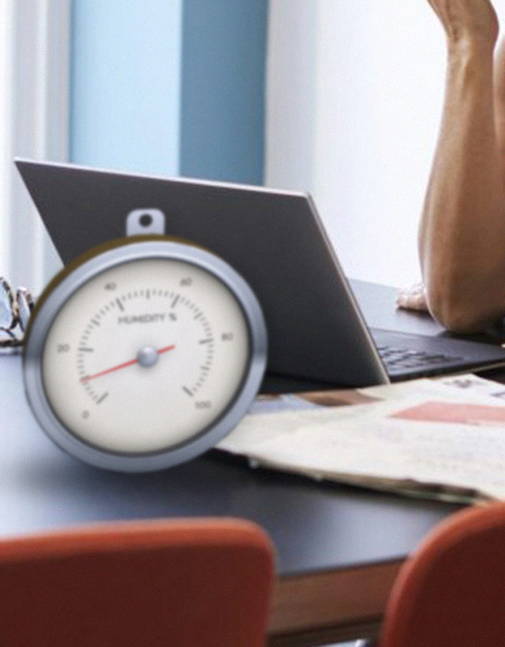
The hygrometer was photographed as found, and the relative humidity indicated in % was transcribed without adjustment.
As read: 10 %
